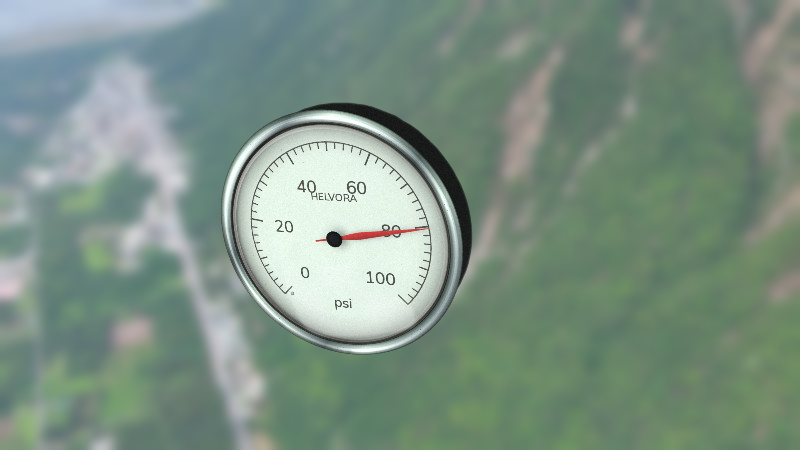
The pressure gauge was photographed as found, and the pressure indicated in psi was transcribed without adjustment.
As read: 80 psi
